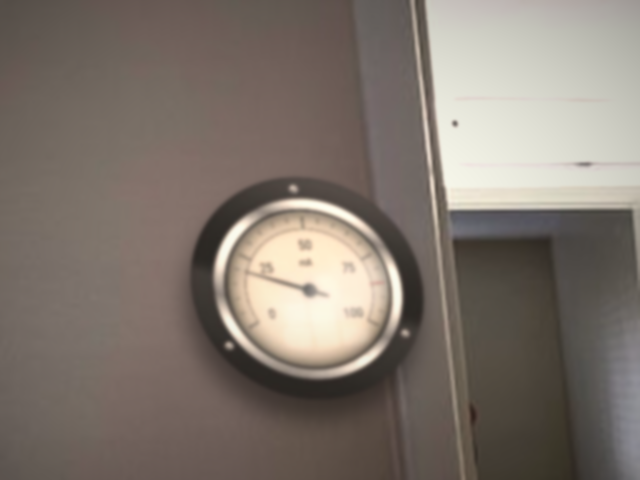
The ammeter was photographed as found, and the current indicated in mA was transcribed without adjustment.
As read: 20 mA
